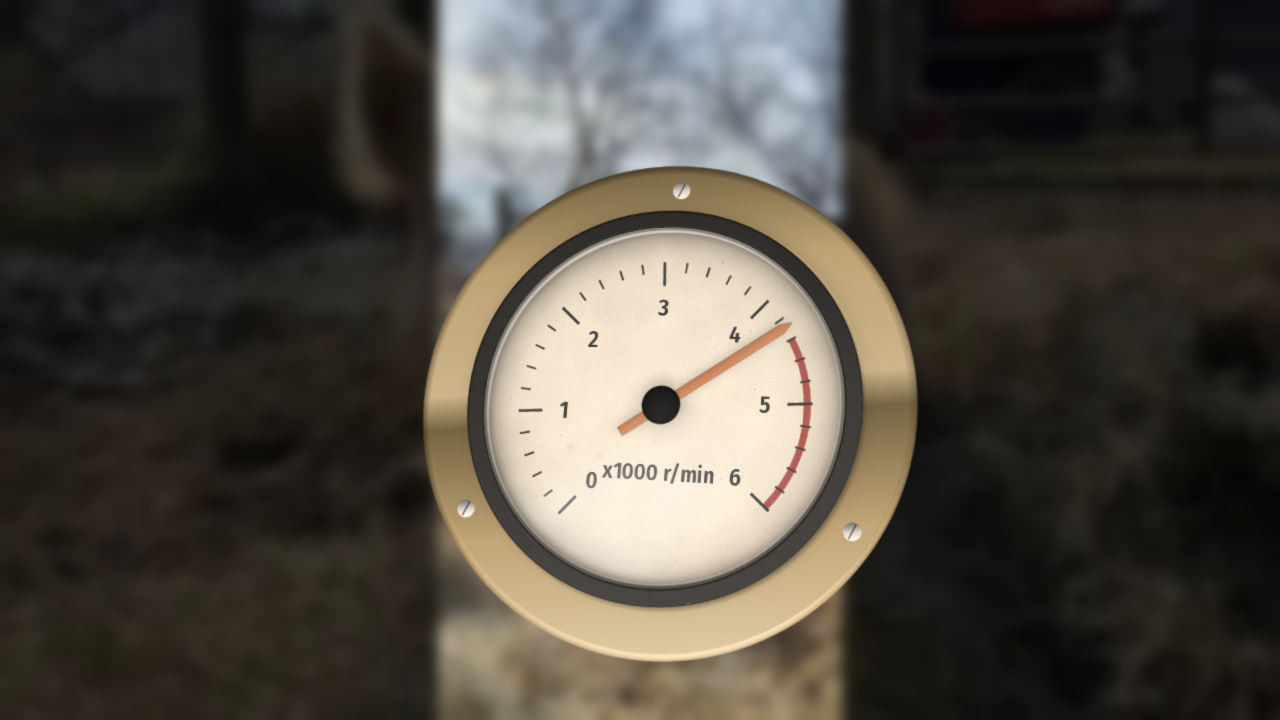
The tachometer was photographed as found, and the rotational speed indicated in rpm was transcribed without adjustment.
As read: 4300 rpm
